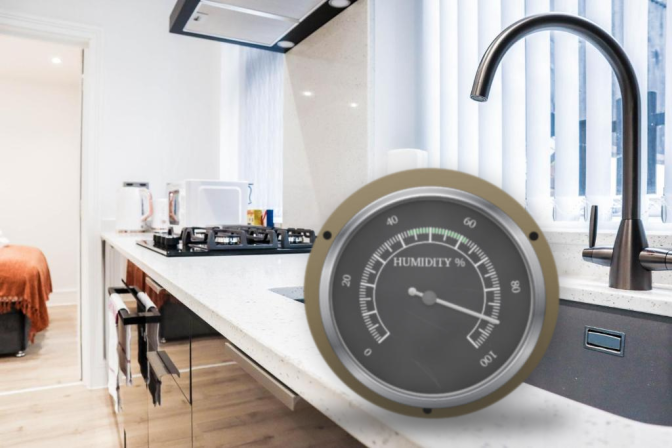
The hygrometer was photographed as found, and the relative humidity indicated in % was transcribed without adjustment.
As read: 90 %
